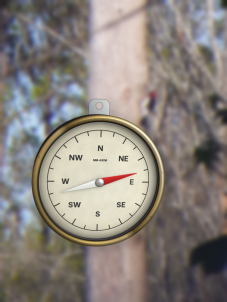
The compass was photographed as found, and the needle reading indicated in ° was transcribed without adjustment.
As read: 75 °
